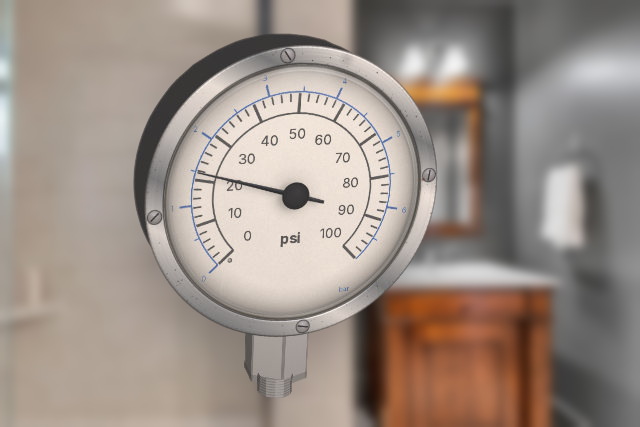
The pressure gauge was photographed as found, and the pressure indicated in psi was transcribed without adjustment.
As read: 22 psi
